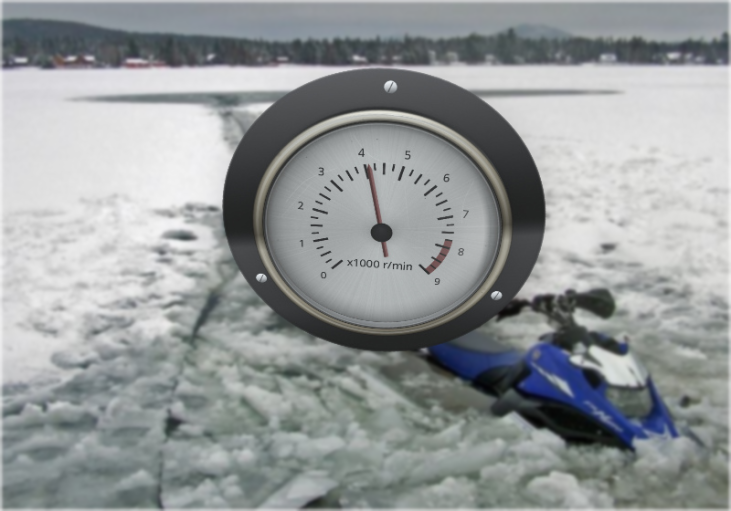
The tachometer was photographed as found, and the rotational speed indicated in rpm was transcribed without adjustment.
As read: 4125 rpm
